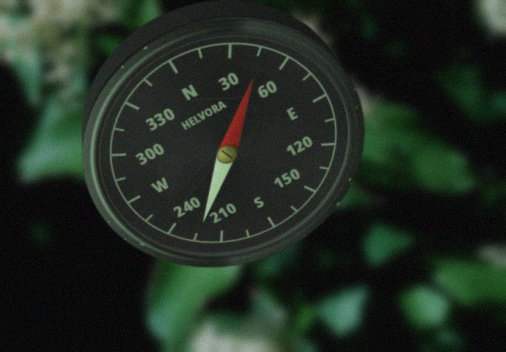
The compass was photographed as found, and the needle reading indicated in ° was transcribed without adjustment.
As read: 45 °
